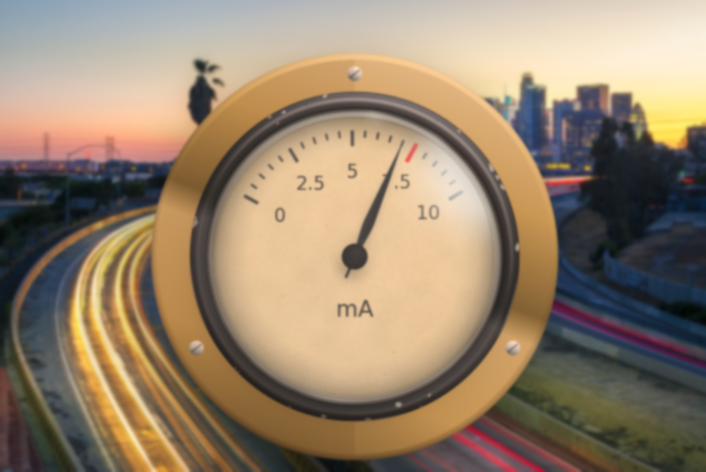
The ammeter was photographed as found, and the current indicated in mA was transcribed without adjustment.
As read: 7 mA
